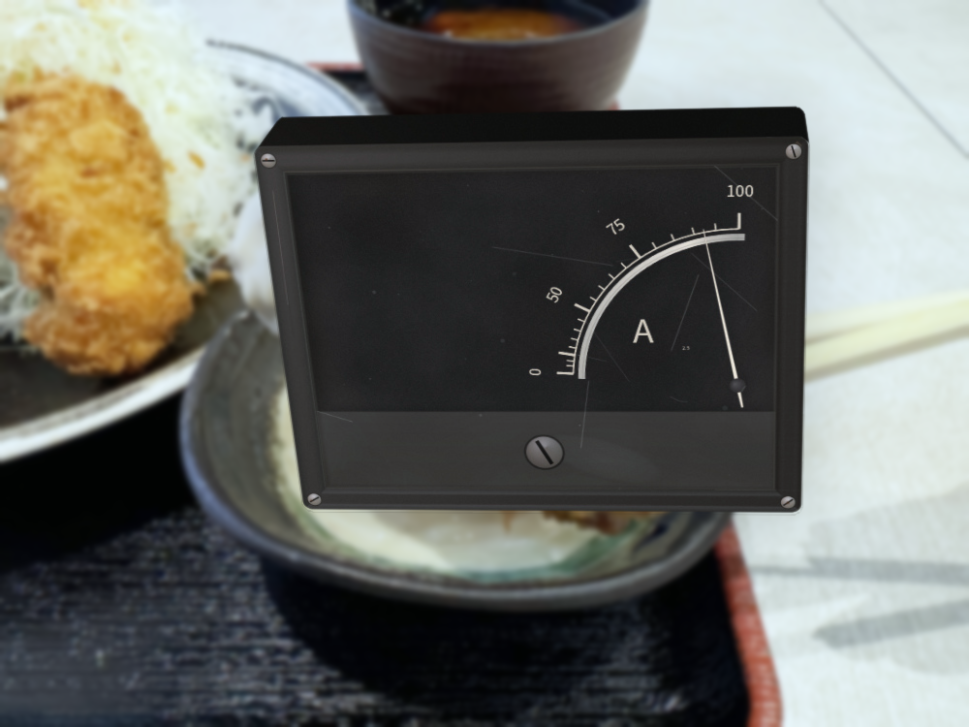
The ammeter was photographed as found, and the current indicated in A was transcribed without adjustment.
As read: 92.5 A
